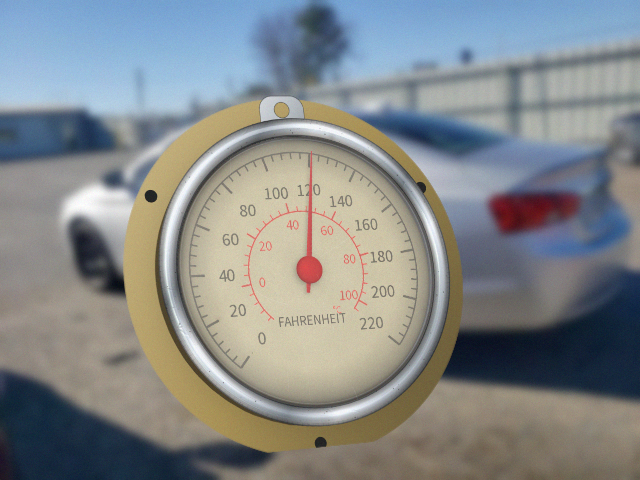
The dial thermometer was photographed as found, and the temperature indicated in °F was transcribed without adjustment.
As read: 120 °F
